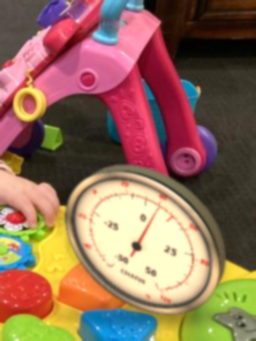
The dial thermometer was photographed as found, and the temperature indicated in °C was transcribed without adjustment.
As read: 5 °C
